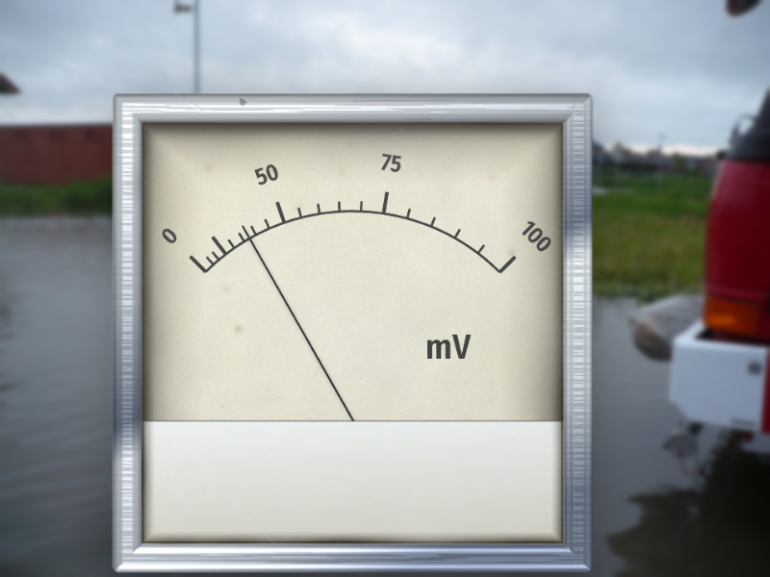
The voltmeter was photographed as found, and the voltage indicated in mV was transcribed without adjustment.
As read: 37.5 mV
